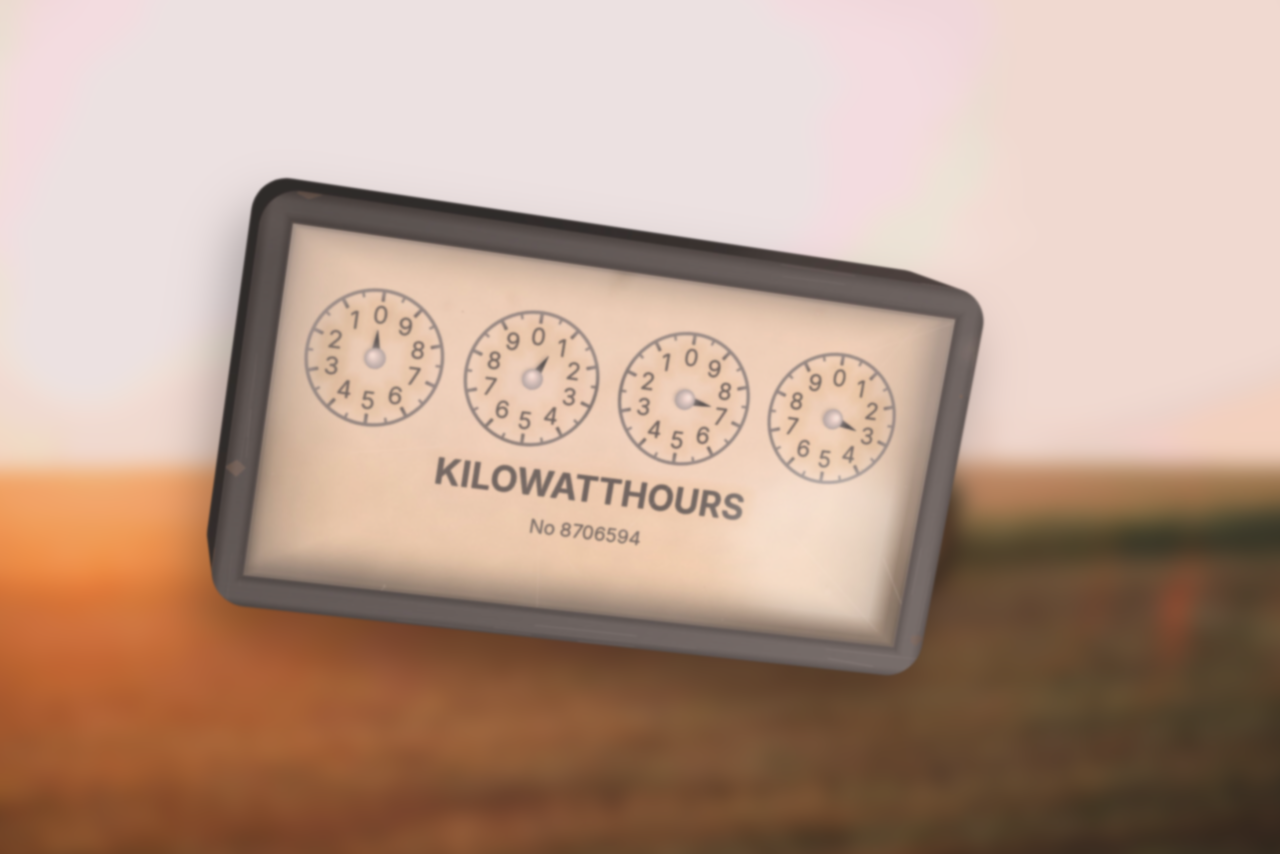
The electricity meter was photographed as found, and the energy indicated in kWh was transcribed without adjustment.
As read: 73 kWh
